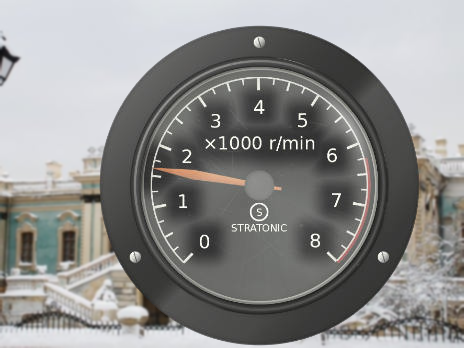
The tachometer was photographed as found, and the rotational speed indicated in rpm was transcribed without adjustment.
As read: 1625 rpm
